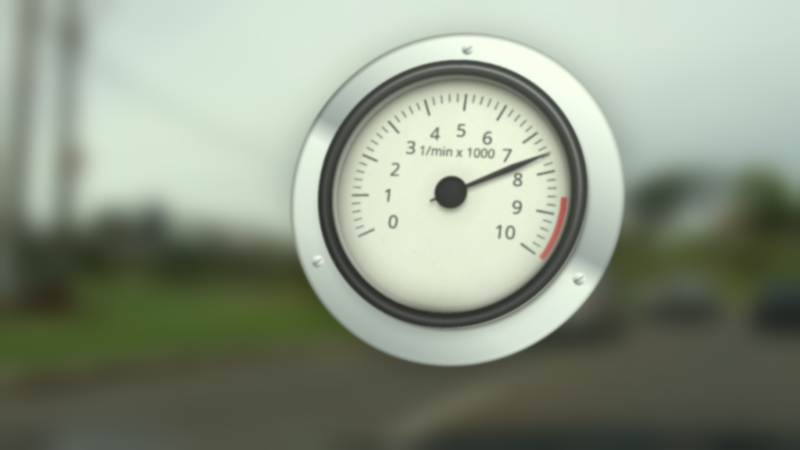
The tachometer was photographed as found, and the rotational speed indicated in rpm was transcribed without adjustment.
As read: 7600 rpm
